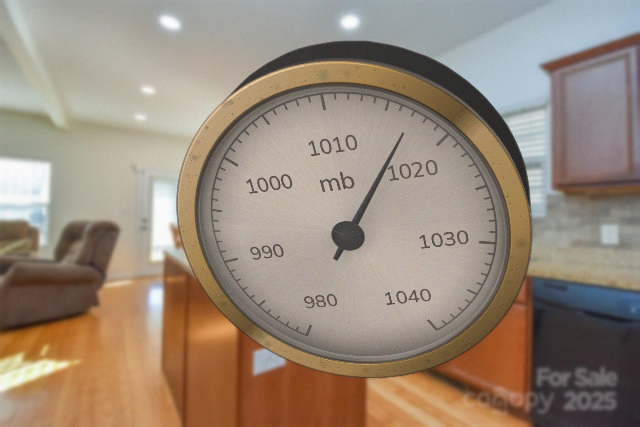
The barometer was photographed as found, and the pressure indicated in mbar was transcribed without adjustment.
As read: 1017 mbar
